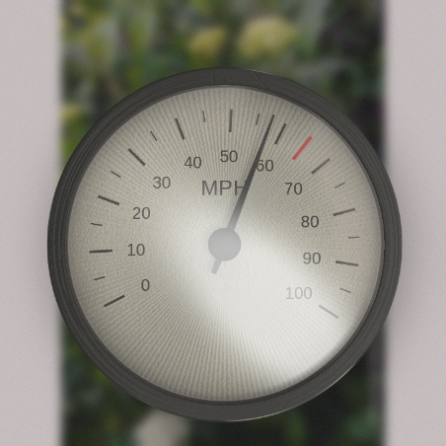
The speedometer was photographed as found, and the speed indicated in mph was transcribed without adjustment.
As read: 57.5 mph
